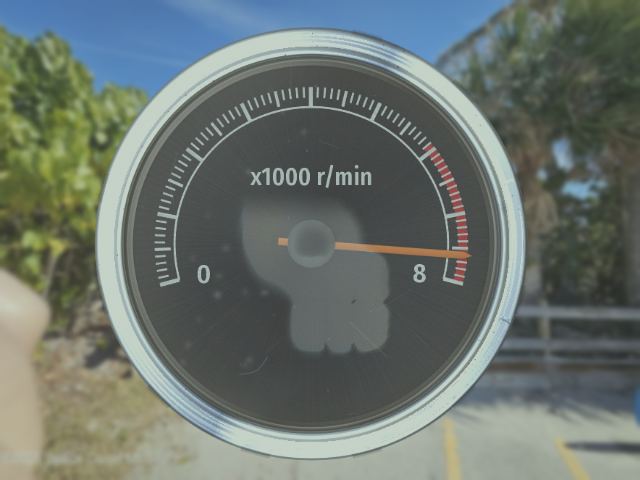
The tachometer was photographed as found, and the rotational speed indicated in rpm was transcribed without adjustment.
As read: 7600 rpm
